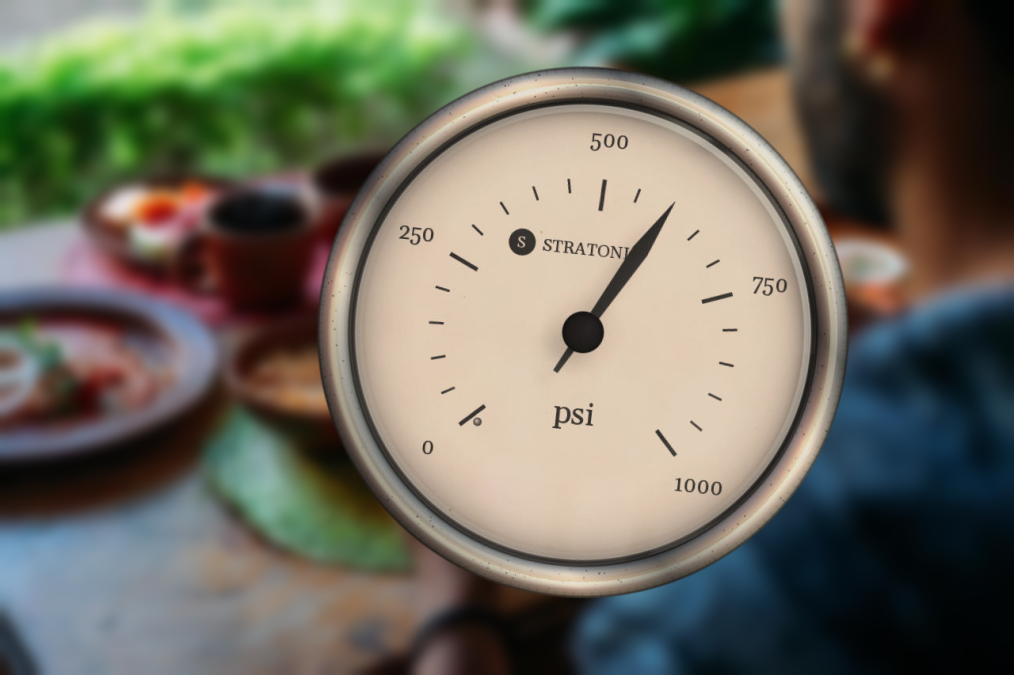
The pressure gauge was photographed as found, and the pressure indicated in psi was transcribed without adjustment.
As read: 600 psi
